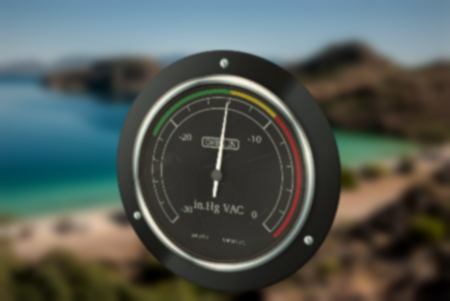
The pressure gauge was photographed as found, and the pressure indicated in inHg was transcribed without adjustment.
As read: -14 inHg
